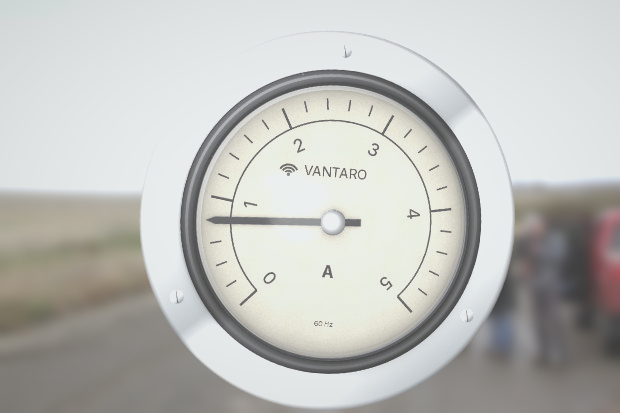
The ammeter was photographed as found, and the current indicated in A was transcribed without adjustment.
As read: 0.8 A
